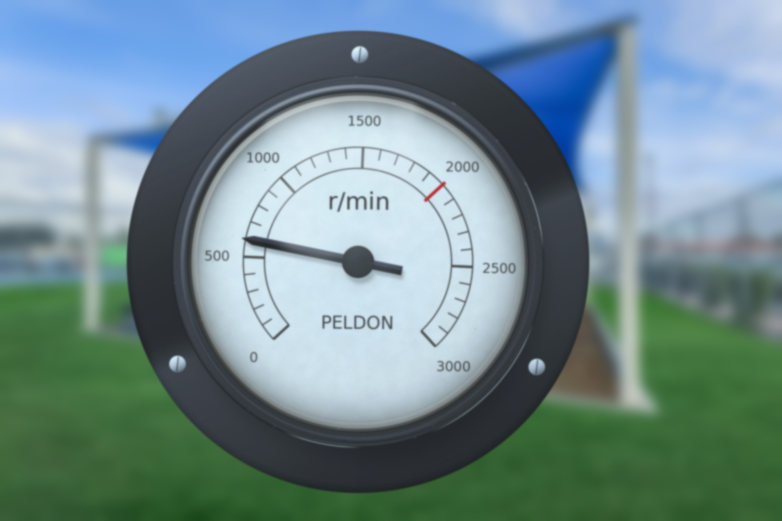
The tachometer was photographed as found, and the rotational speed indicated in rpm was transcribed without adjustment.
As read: 600 rpm
